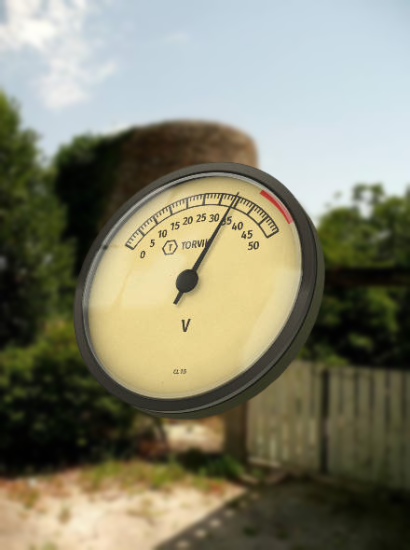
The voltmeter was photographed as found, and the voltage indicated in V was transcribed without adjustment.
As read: 35 V
